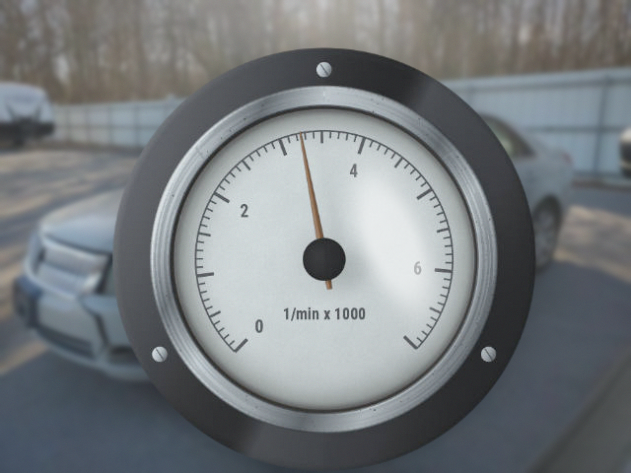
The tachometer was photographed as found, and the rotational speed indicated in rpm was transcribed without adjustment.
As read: 3250 rpm
